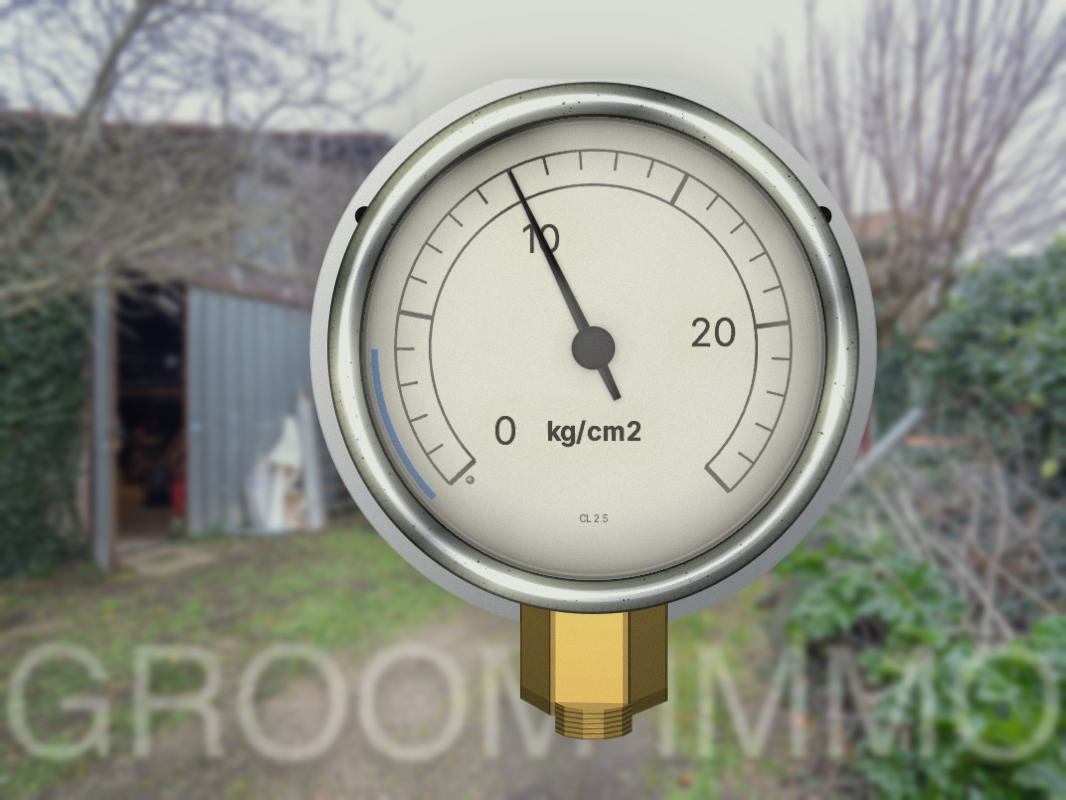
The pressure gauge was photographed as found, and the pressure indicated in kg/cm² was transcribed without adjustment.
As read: 10 kg/cm²
